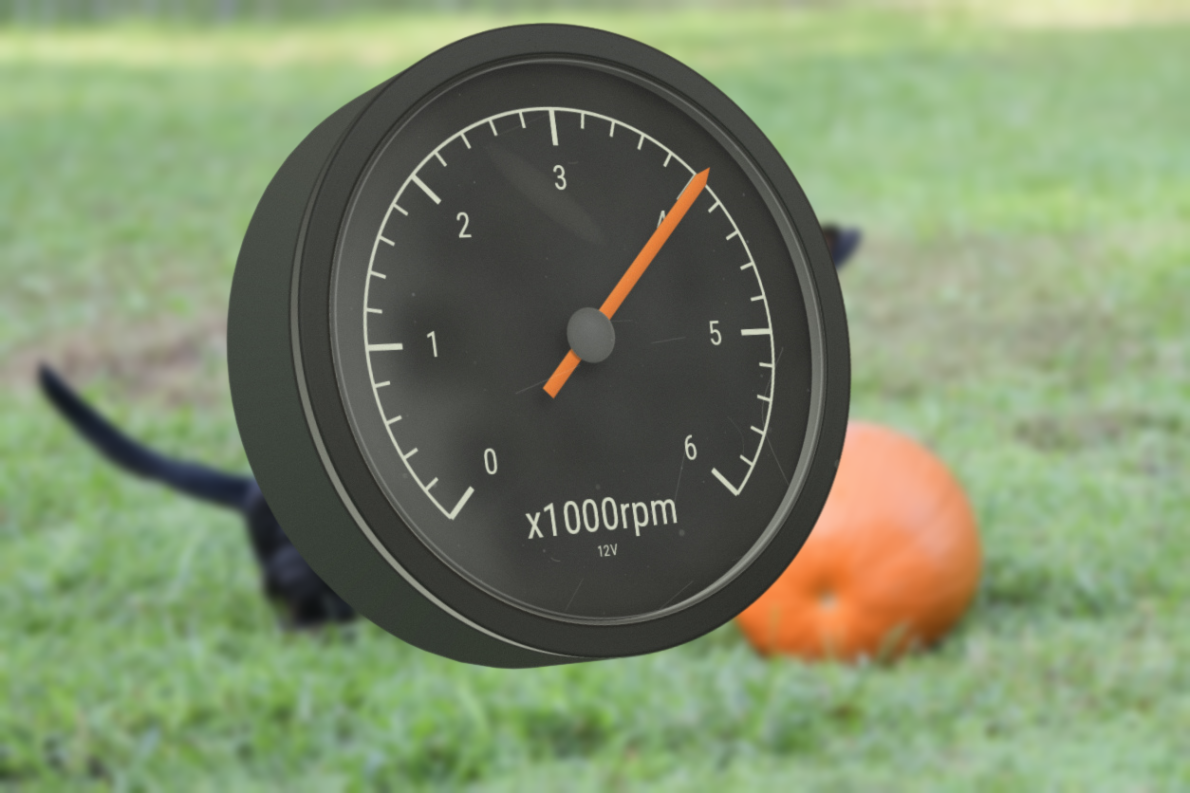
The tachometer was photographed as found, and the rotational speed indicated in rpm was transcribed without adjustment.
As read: 4000 rpm
